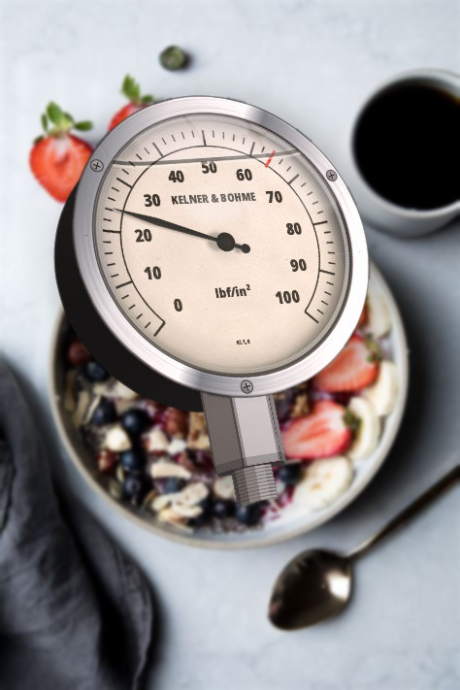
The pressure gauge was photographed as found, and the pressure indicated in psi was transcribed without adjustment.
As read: 24 psi
